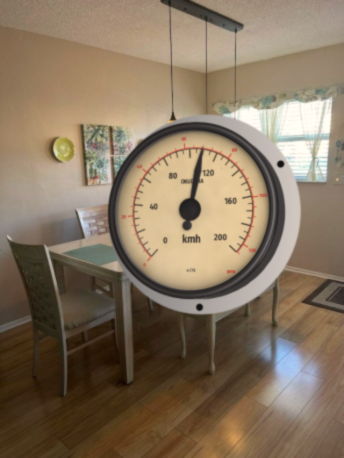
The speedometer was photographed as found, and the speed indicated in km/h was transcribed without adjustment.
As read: 110 km/h
